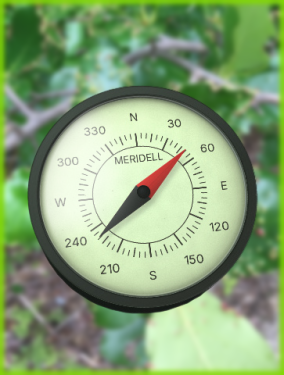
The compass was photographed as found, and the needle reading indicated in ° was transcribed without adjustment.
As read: 50 °
